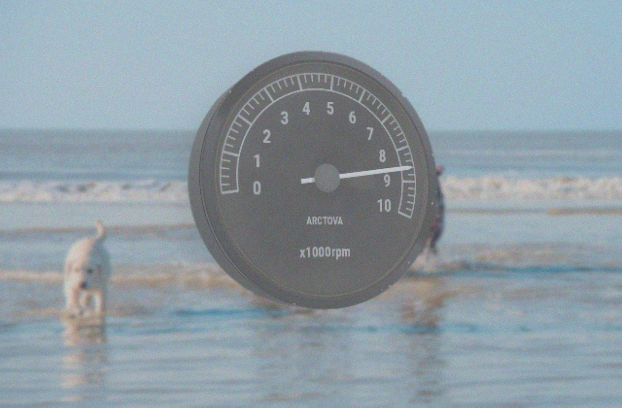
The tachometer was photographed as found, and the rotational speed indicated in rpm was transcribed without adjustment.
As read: 8600 rpm
